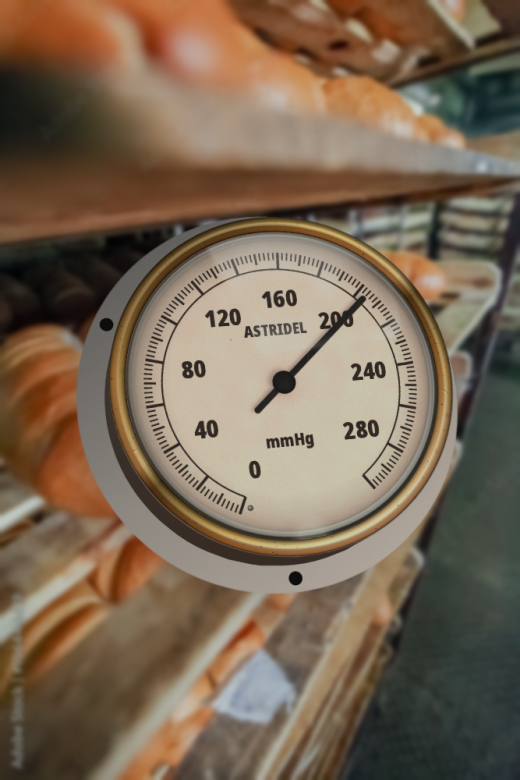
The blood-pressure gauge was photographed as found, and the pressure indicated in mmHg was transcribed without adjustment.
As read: 204 mmHg
